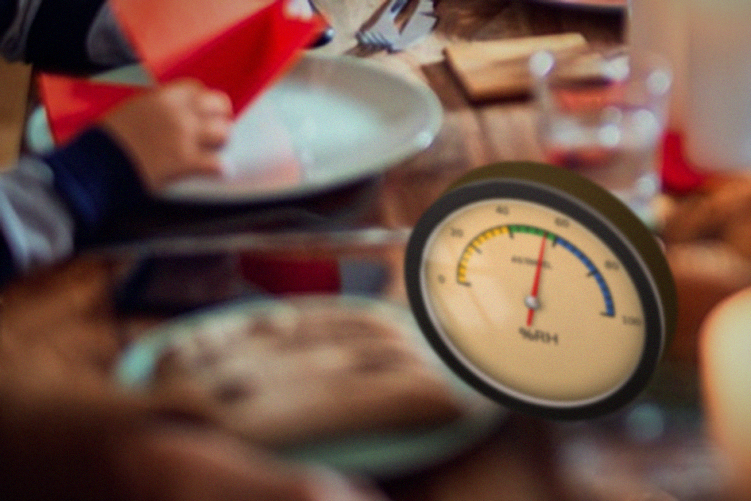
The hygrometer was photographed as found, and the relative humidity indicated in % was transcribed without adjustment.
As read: 56 %
